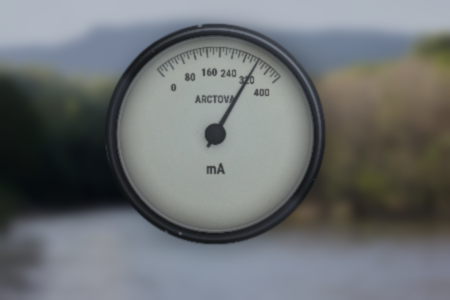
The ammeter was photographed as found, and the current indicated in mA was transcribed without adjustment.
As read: 320 mA
